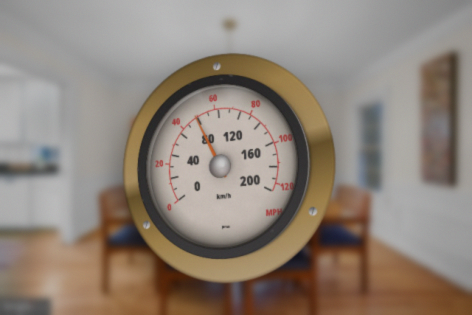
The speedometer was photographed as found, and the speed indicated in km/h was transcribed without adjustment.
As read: 80 km/h
